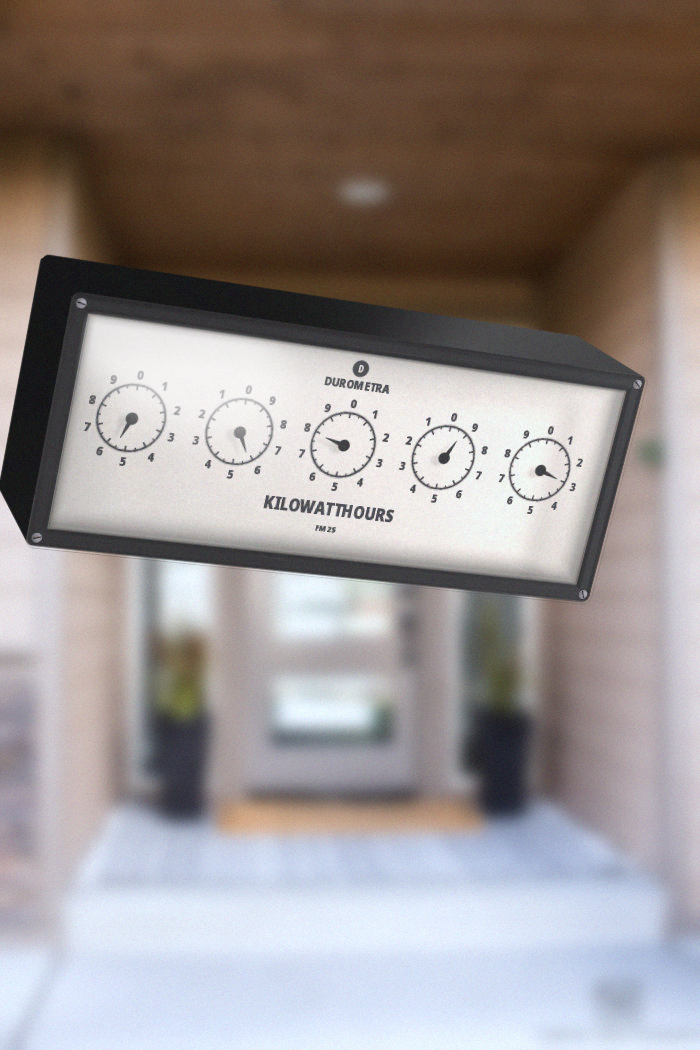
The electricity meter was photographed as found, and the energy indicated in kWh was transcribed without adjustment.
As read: 55793 kWh
